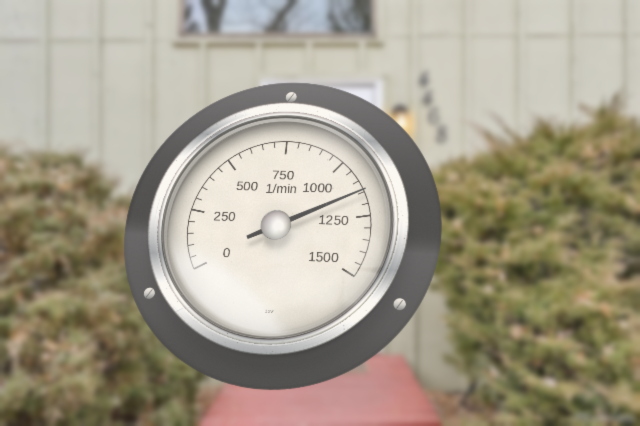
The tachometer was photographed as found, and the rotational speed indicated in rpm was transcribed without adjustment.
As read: 1150 rpm
